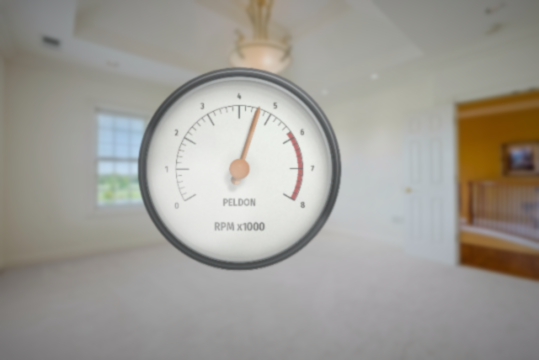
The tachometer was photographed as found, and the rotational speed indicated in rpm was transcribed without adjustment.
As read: 4600 rpm
